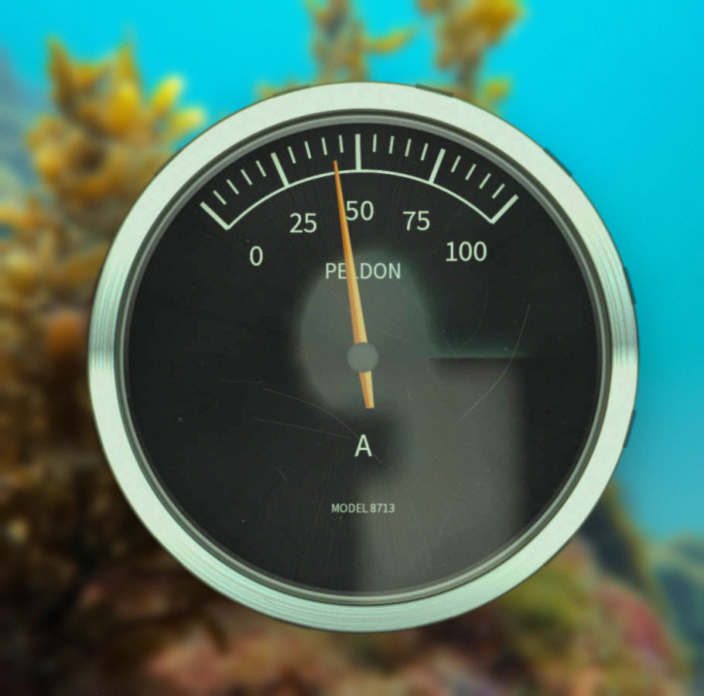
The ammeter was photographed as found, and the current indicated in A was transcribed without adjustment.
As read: 42.5 A
